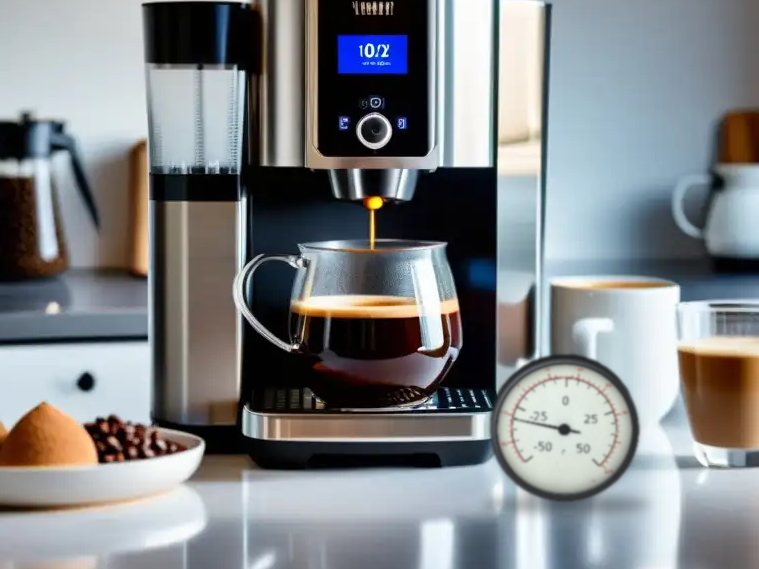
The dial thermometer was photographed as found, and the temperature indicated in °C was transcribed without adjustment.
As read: -30 °C
